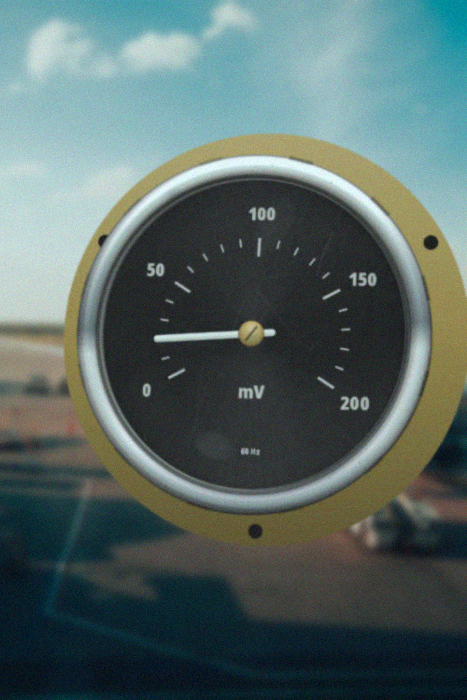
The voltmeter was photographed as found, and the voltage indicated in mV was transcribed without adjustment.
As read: 20 mV
